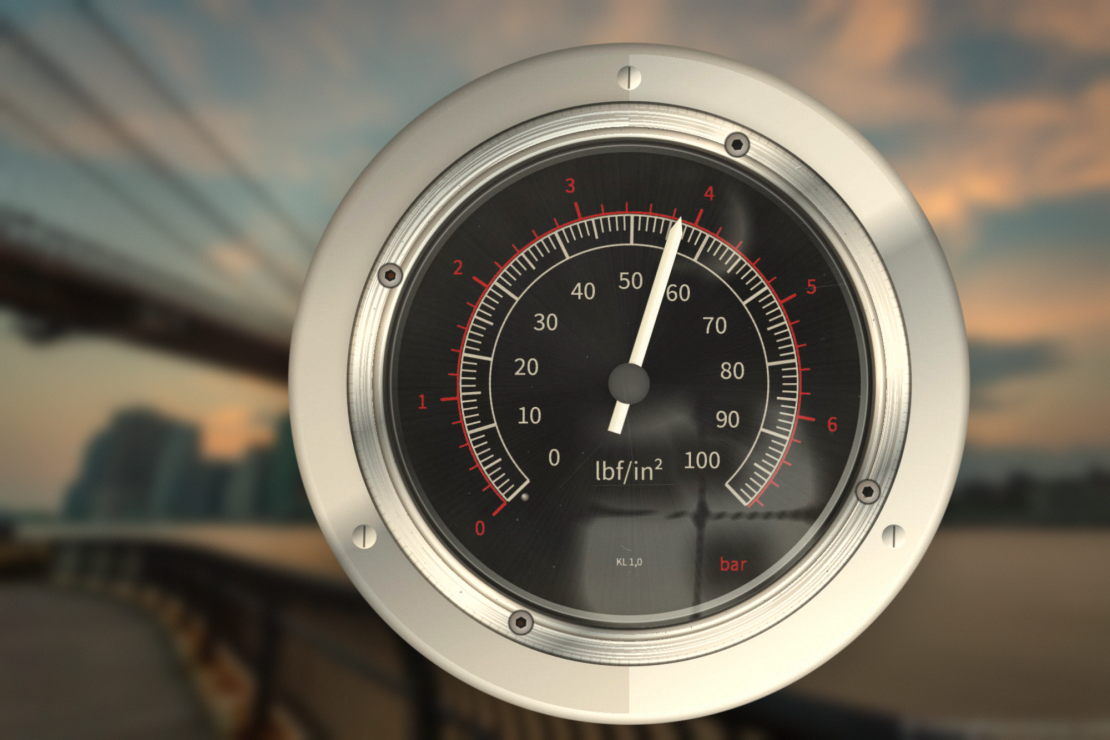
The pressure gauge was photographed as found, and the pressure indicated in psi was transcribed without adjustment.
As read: 56 psi
